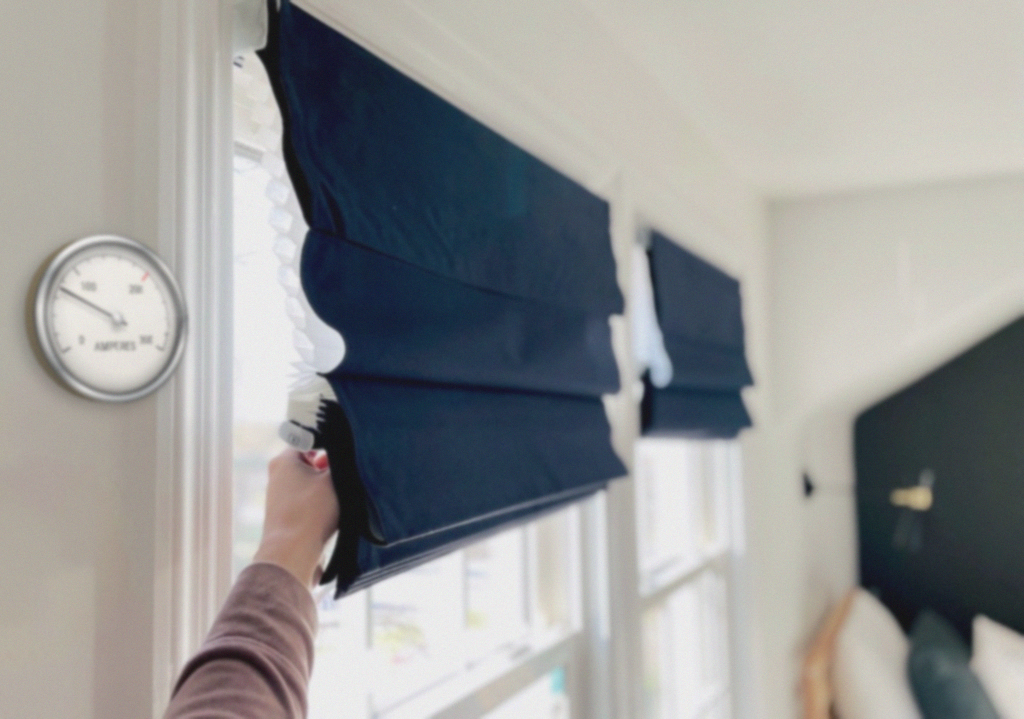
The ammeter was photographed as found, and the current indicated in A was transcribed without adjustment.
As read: 70 A
